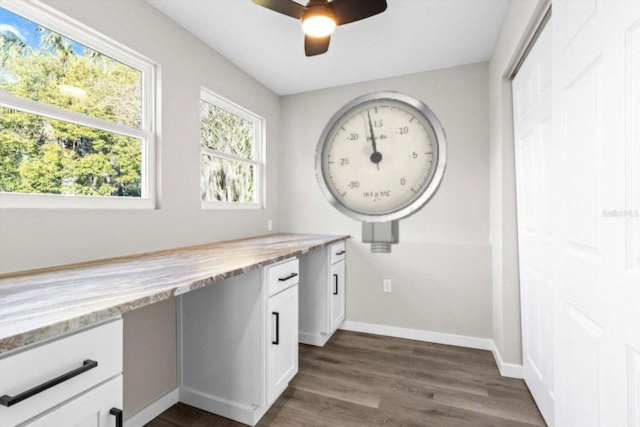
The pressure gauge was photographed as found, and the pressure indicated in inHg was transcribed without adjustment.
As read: -16 inHg
